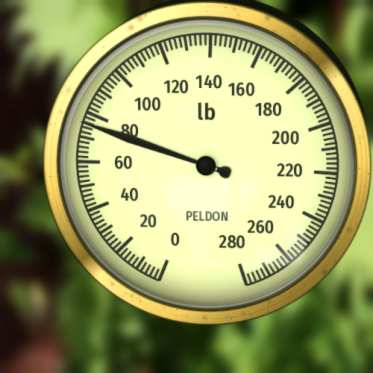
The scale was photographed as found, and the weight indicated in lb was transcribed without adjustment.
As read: 76 lb
